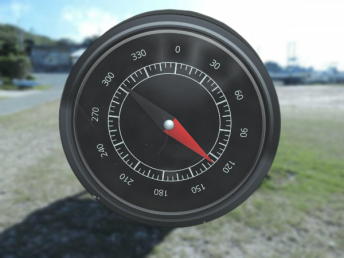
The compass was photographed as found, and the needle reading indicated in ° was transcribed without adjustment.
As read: 125 °
